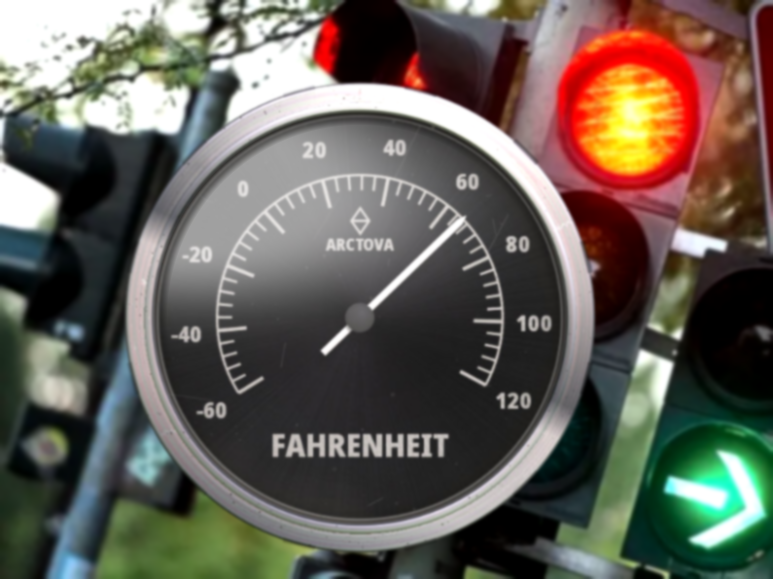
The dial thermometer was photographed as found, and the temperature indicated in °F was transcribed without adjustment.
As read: 66 °F
